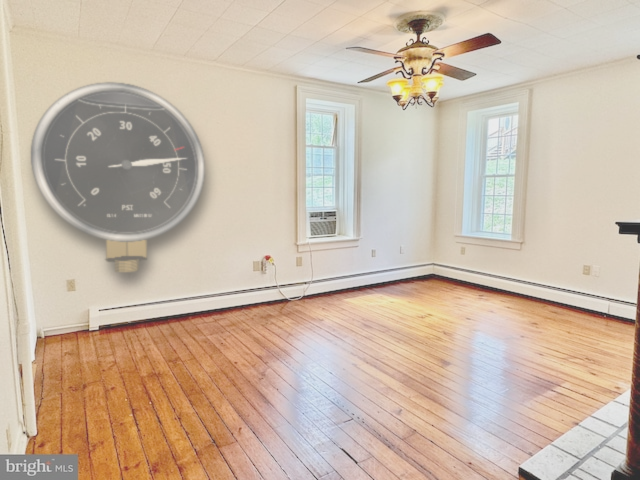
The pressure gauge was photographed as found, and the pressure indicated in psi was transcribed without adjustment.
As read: 47.5 psi
